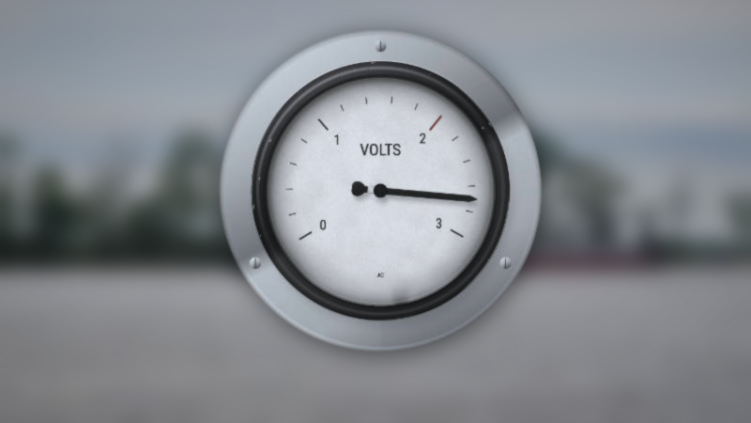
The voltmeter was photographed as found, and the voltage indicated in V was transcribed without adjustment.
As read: 2.7 V
